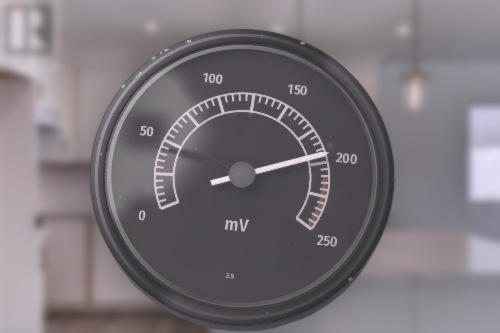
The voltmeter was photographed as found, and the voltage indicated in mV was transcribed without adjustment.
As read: 195 mV
